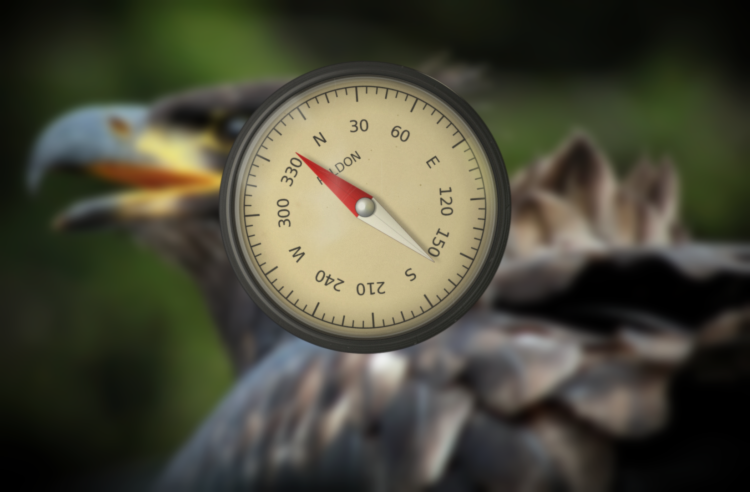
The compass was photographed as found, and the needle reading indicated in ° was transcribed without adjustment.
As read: 342.5 °
